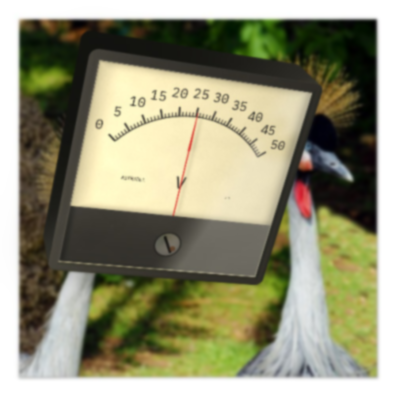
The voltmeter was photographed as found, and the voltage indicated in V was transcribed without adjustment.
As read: 25 V
